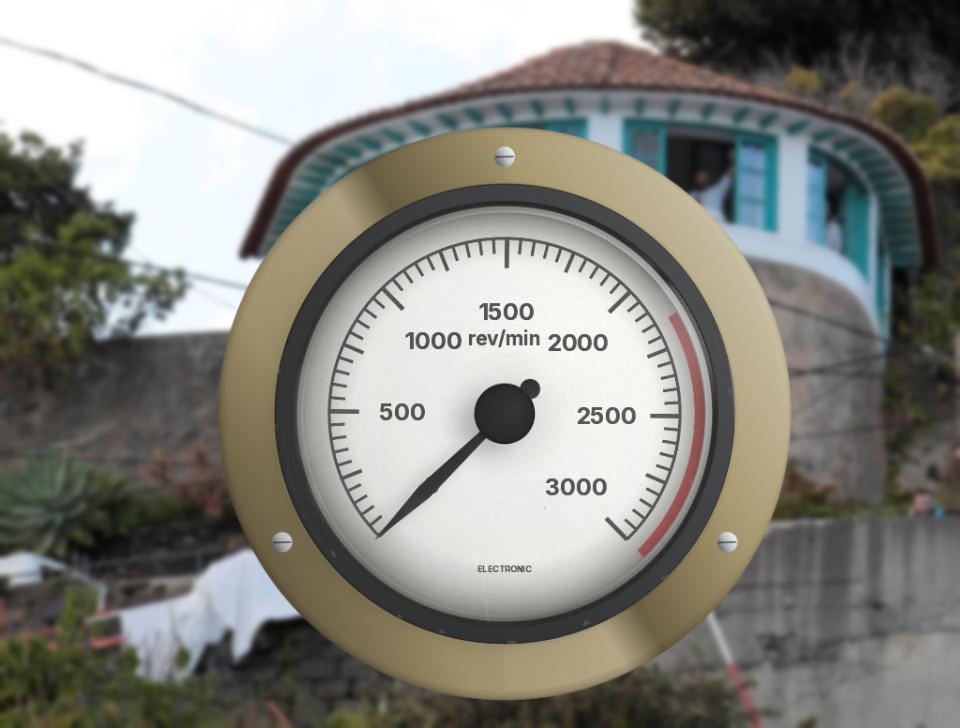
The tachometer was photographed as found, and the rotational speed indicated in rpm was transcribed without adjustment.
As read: 0 rpm
